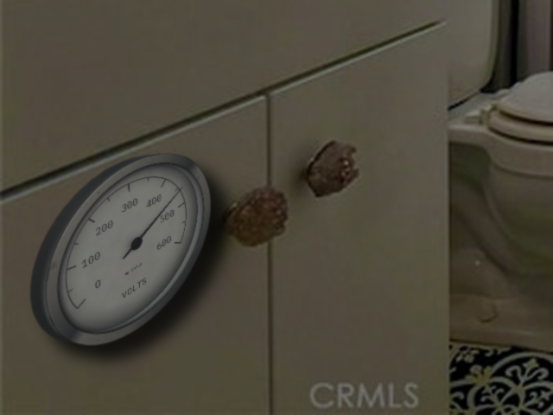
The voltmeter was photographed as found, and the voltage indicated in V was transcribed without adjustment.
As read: 450 V
